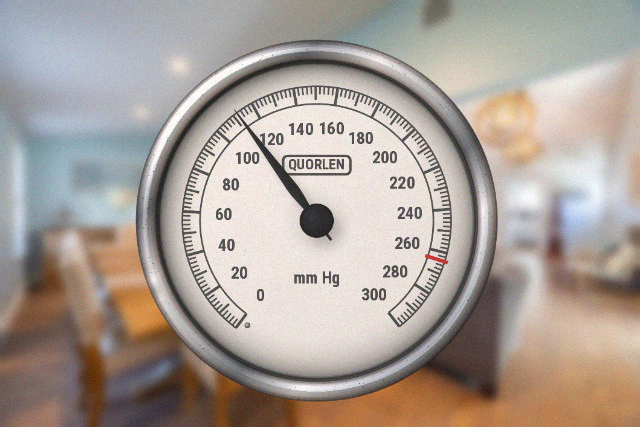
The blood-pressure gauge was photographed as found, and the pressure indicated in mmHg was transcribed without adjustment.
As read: 112 mmHg
